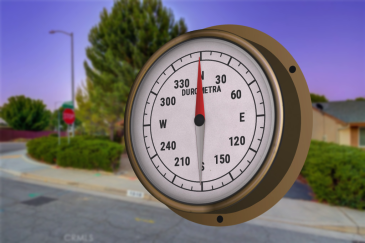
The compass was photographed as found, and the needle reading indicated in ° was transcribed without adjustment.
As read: 0 °
